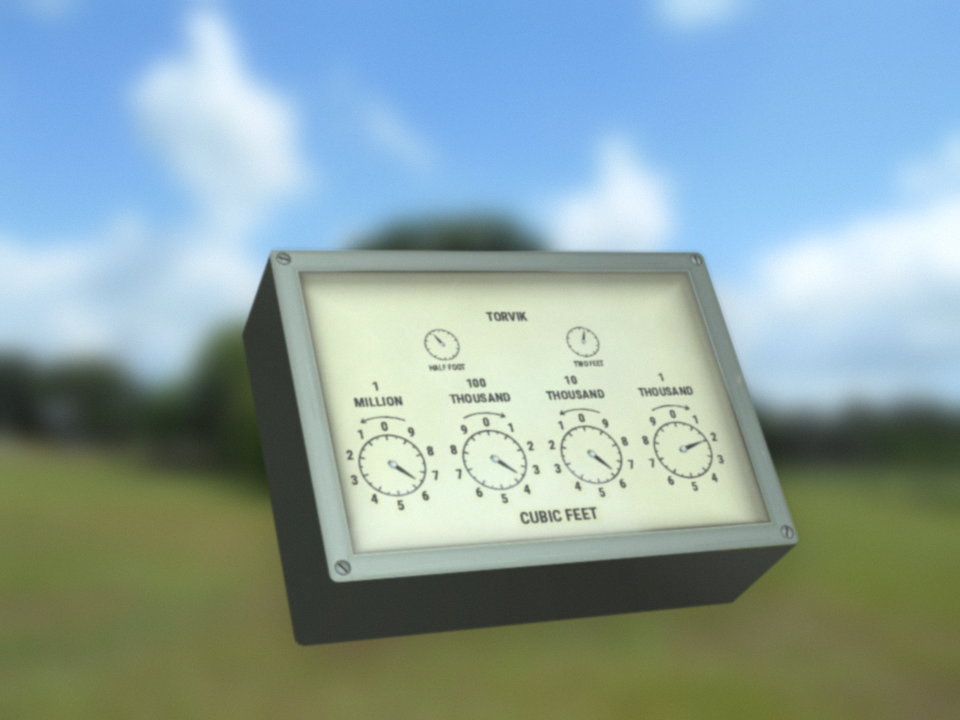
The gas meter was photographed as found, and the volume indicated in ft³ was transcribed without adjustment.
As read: 636200 ft³
